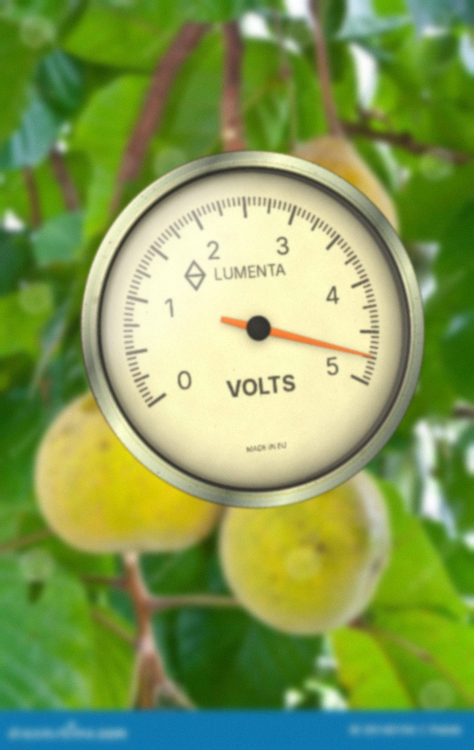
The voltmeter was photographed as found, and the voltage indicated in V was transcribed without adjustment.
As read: 4.75 V
